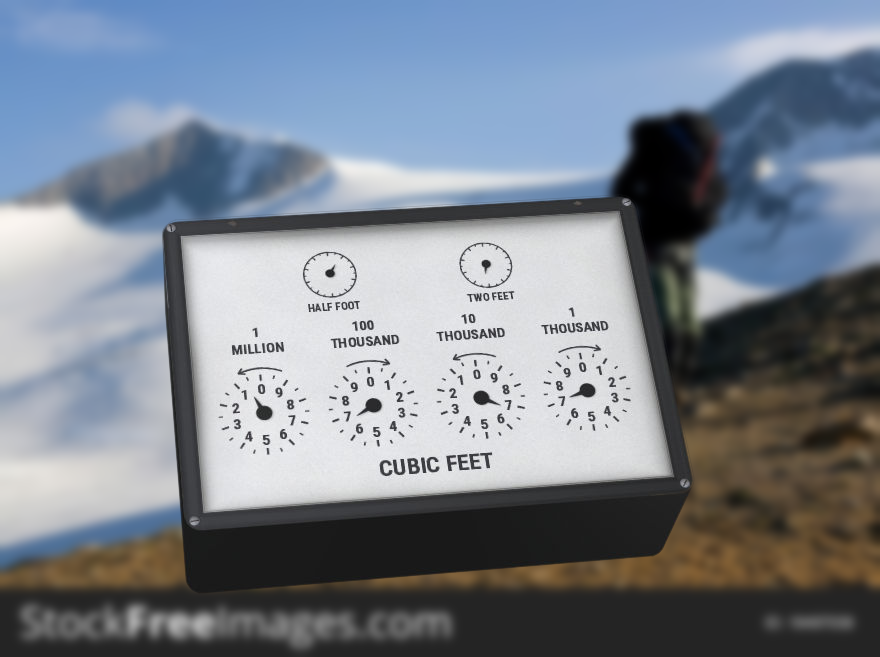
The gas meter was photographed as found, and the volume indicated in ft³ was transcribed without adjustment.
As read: 66700 ft³
